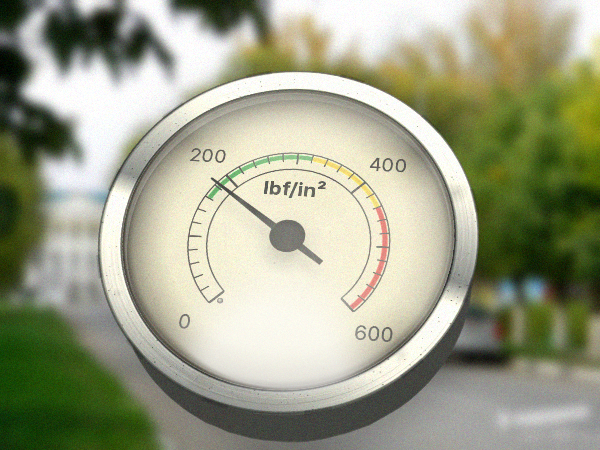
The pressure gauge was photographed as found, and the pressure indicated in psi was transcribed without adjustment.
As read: 180 psi
